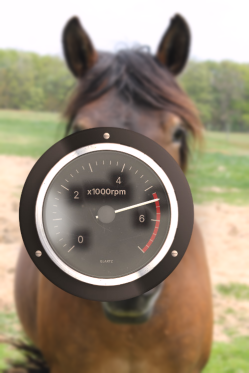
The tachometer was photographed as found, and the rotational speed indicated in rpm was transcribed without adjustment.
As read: 5400 rpm
